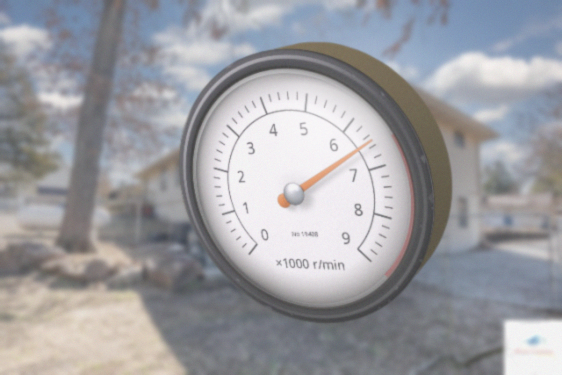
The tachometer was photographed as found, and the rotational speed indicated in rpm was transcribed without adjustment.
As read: 6500 rpm
